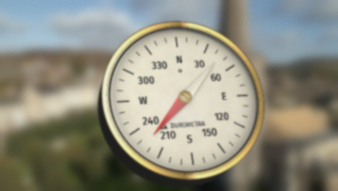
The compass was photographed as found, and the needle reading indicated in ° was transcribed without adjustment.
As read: 225 °
